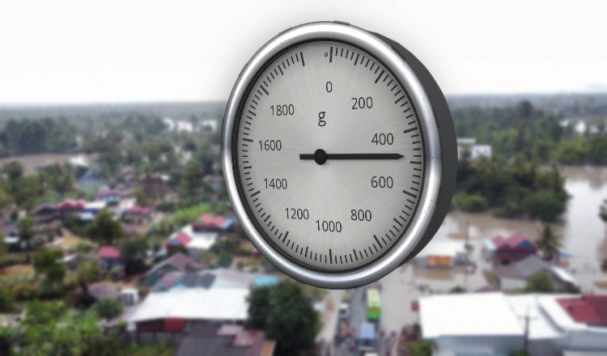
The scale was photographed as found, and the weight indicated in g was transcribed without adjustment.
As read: 480 g
